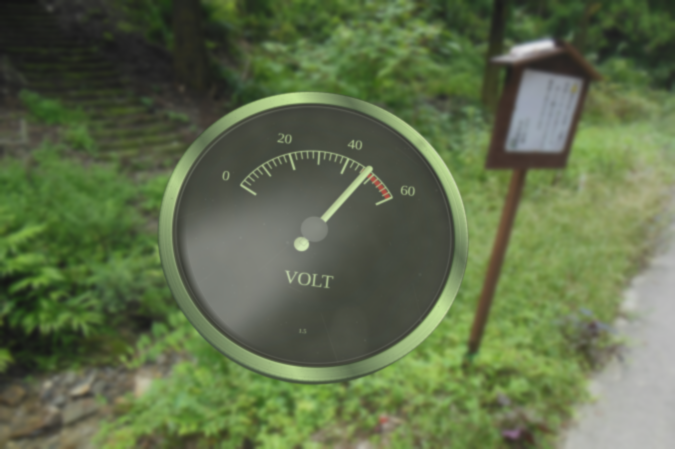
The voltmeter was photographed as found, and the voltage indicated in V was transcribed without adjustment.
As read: 48 V
